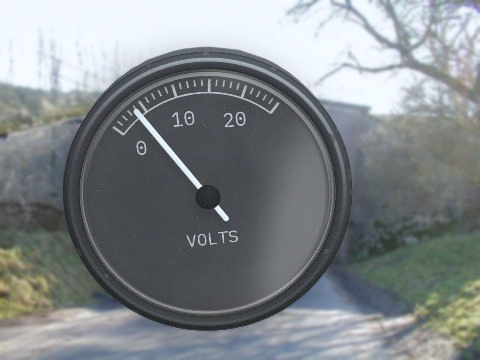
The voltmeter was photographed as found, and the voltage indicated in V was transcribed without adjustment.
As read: 4 V
